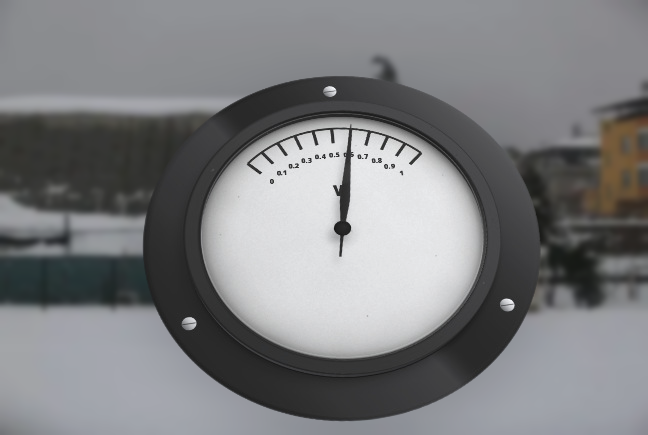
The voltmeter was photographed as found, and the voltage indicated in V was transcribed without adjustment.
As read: 0.6 V
